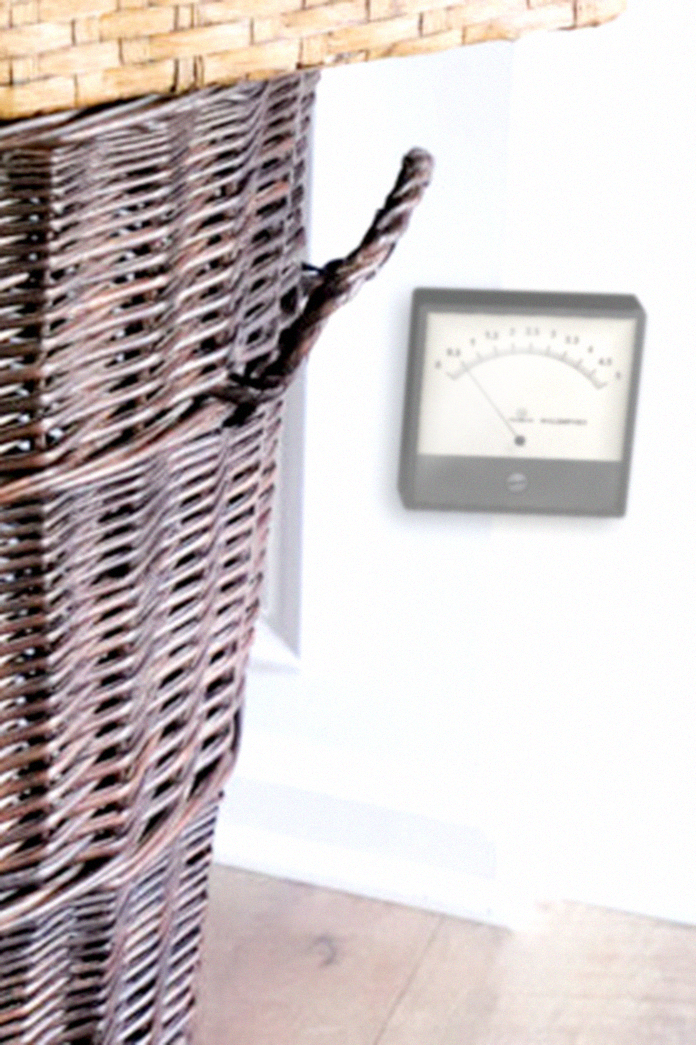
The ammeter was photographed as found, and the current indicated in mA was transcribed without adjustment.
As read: 0.5 mA
